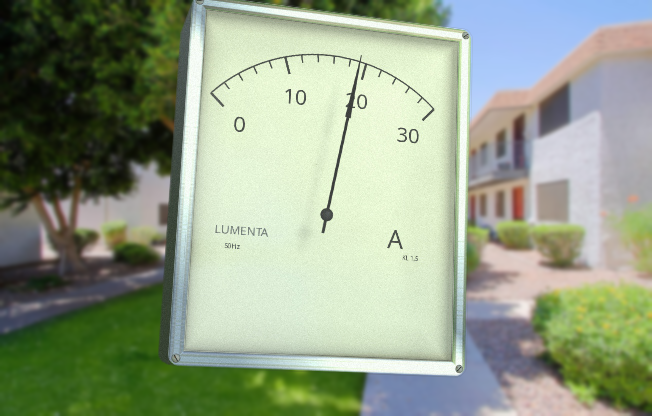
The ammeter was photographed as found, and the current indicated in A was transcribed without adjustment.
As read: 19 A
